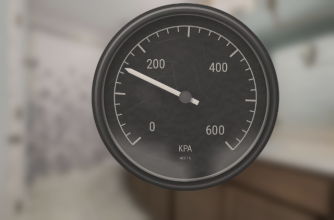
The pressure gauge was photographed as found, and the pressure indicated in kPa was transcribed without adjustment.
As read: 150 kPa
